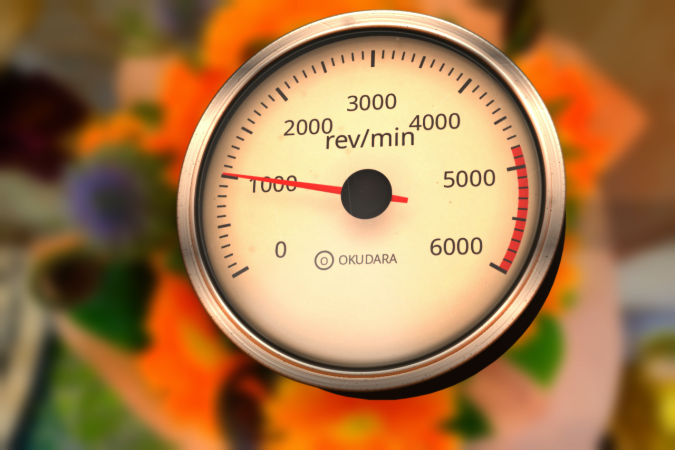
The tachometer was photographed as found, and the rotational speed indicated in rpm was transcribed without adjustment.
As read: 1000 rpm
